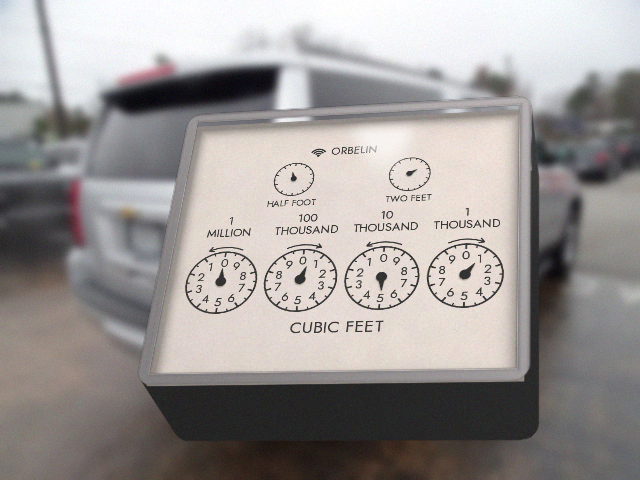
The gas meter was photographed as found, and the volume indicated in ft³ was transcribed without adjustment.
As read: 5100 ft³
